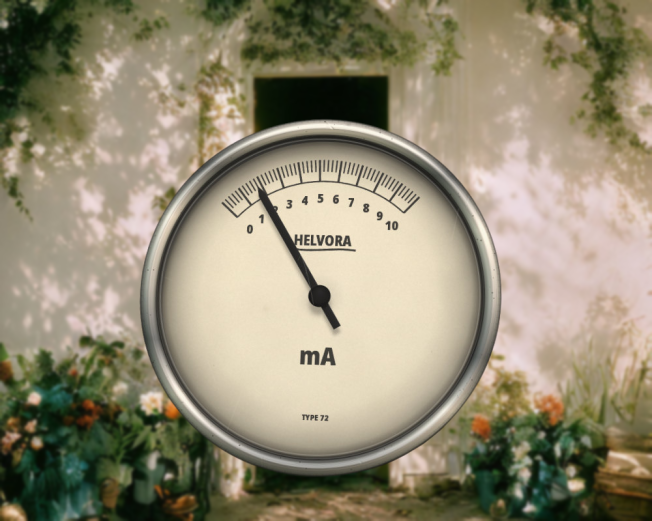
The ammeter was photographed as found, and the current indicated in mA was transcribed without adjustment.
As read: 1.8 mA
